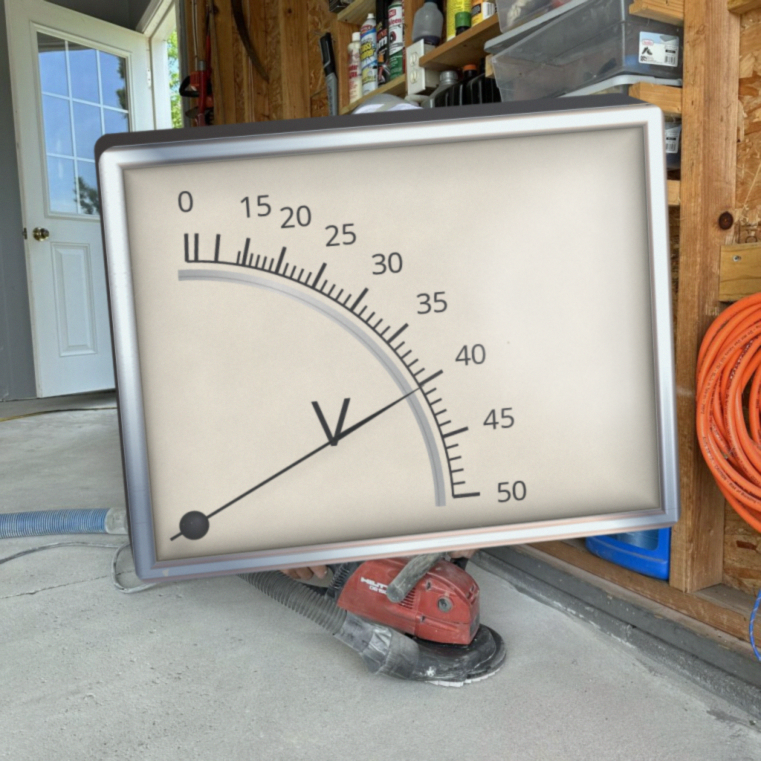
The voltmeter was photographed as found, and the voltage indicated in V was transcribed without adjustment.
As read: 40 V
